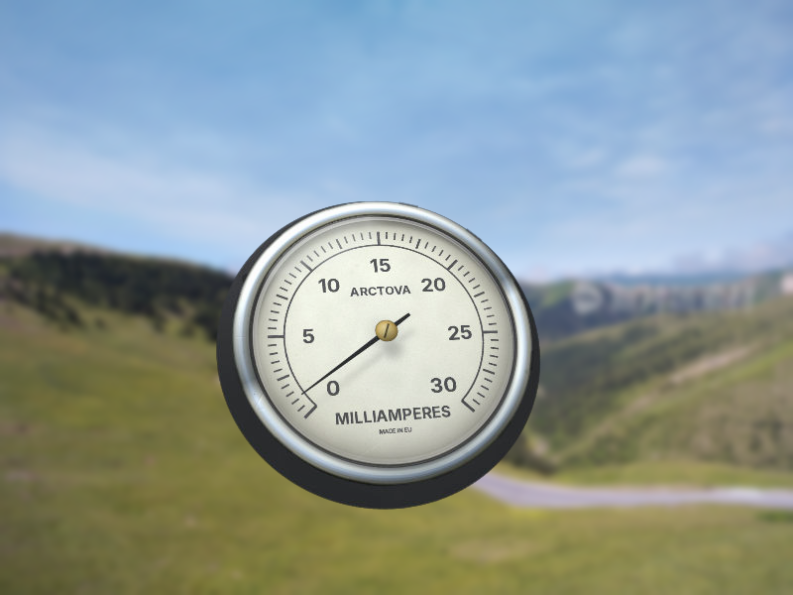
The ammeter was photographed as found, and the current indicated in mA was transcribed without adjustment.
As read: 1 mA
